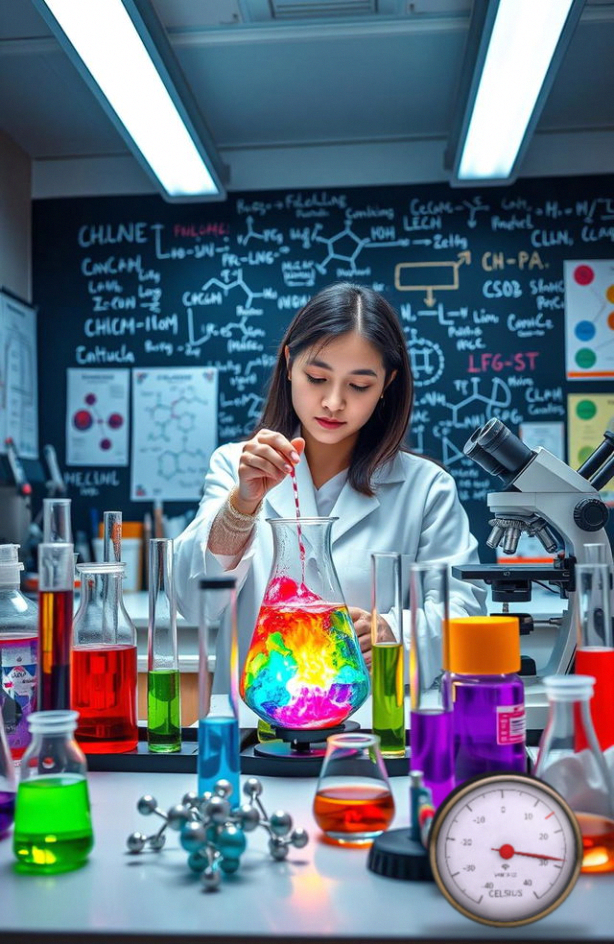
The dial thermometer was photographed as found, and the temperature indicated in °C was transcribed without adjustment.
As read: 27.5 °C
